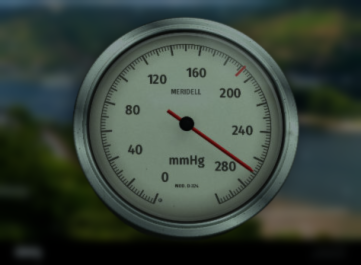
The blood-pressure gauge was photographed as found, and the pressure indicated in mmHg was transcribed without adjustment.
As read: 270 mmHg
